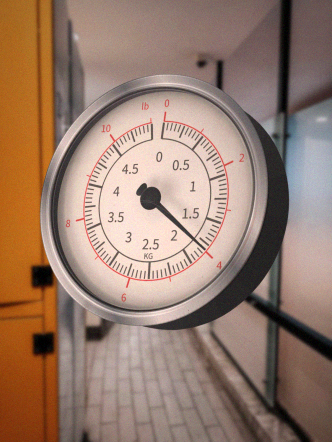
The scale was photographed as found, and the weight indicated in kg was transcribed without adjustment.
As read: 1.8 kg
